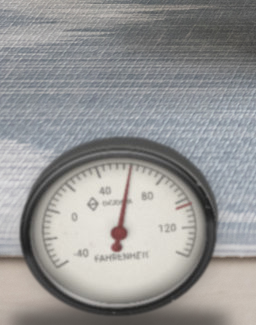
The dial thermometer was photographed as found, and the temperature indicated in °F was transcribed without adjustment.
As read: 60 °F
